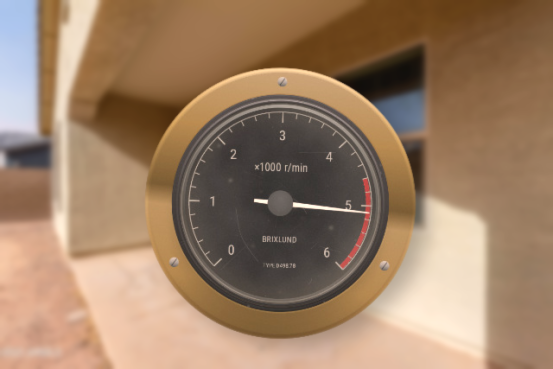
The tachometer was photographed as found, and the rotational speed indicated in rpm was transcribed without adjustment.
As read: 5100 rpm
